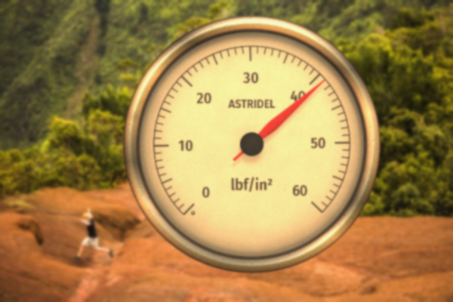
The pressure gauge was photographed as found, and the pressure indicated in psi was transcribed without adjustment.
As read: 41 psi
